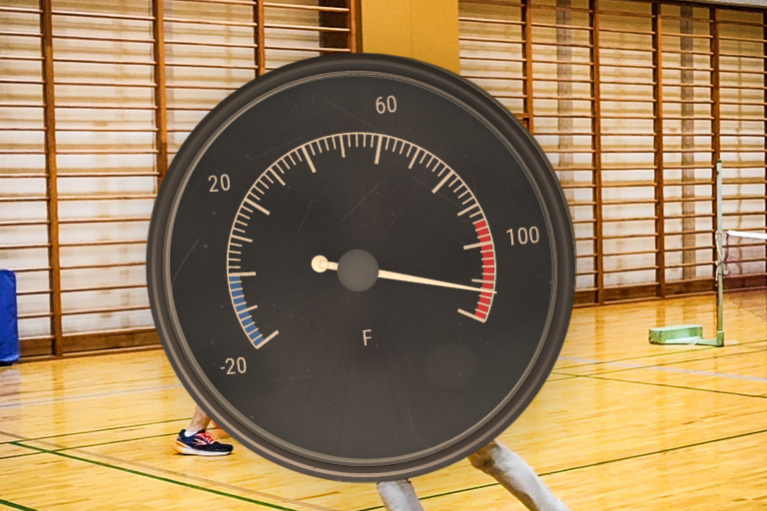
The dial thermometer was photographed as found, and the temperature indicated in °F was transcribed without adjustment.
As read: 112 °F
